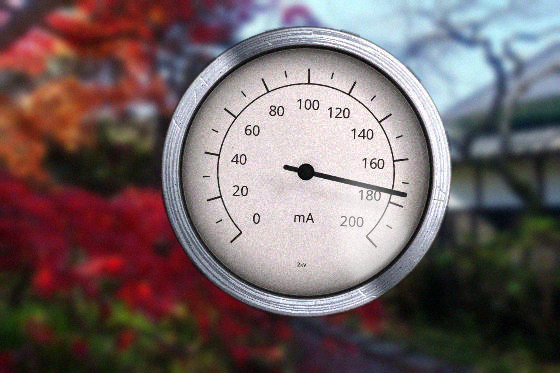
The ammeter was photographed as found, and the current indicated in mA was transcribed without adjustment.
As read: 175 mA
